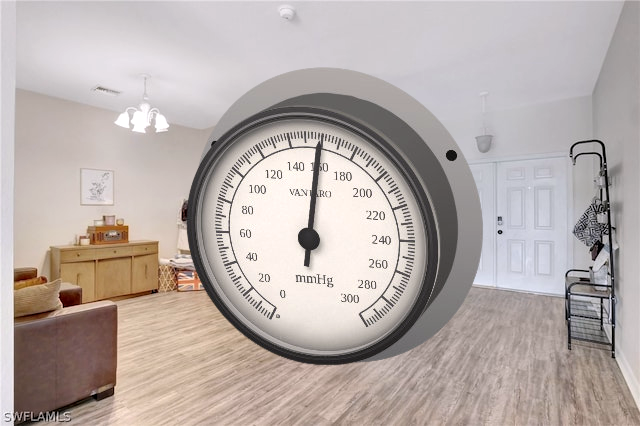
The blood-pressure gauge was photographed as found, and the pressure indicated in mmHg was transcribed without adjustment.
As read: 160 mmHg
